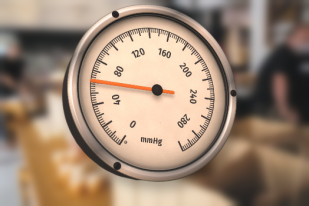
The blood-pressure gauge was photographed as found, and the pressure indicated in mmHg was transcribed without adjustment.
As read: 60 mmHg
